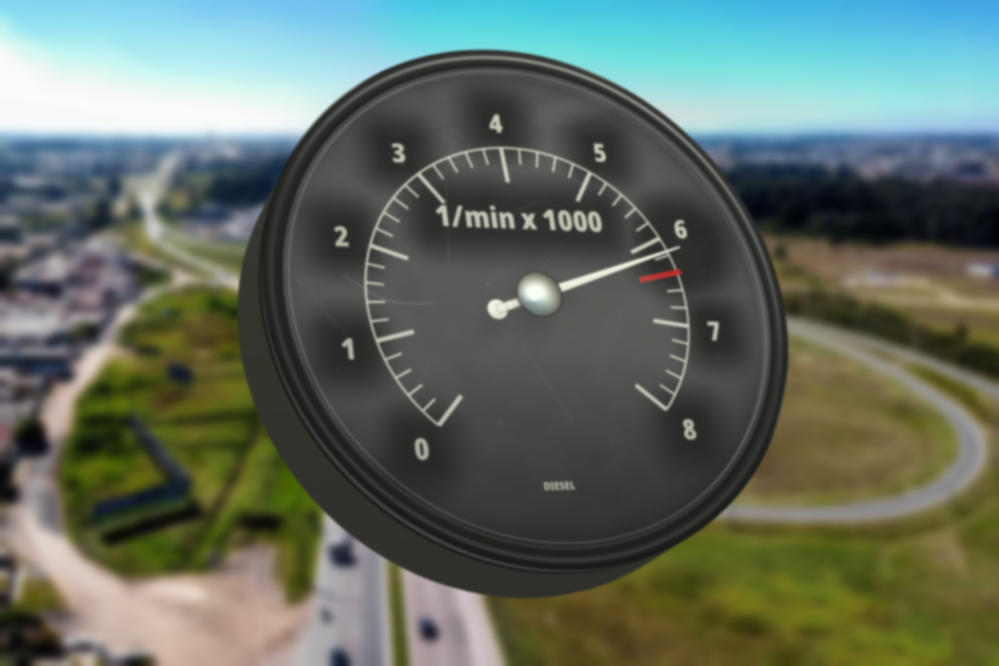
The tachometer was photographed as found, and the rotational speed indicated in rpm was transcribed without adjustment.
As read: 6200 rpm
